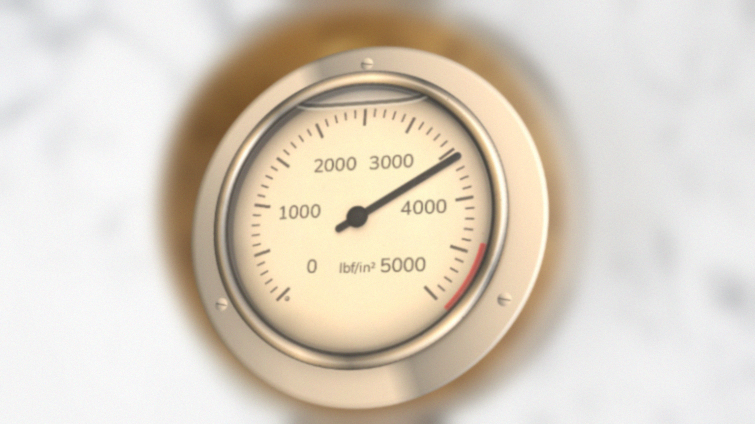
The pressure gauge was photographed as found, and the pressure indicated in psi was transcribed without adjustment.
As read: 3600 psi
